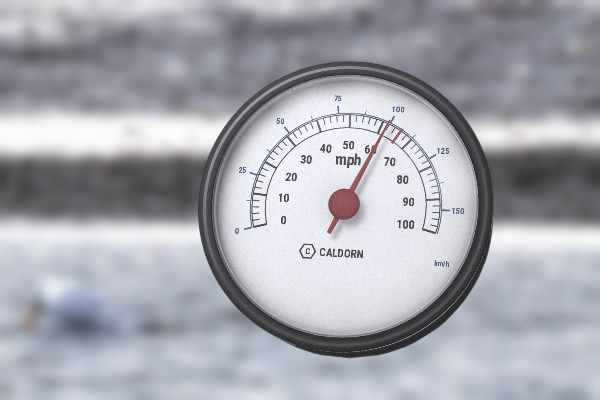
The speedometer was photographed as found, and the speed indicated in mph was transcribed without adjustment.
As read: 62 mph
